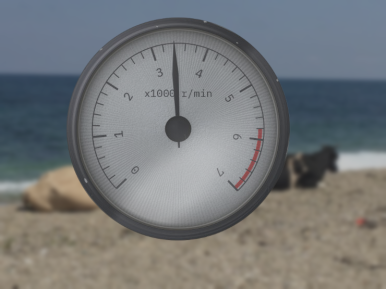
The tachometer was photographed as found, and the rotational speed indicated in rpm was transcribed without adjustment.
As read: 3400 rpm
